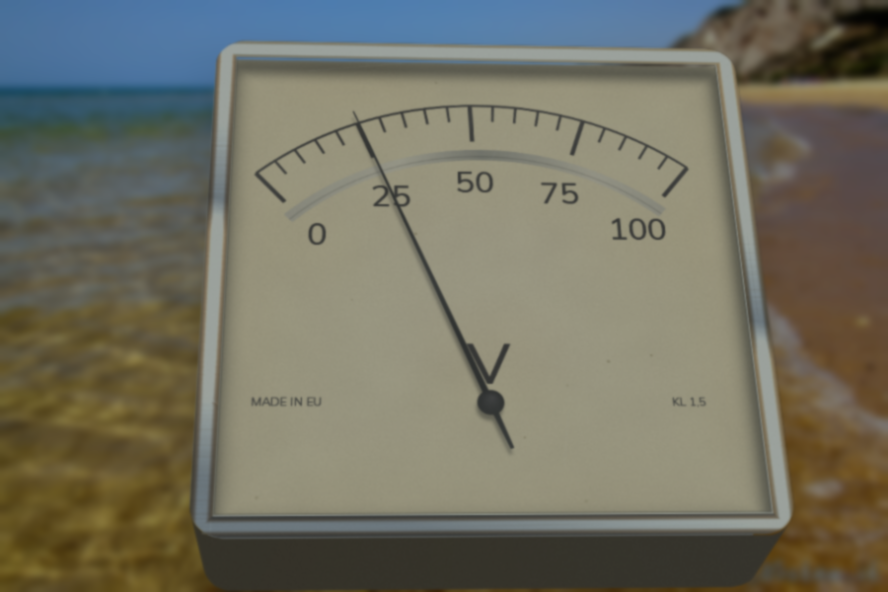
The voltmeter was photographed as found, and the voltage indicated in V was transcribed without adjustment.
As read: 25 V
